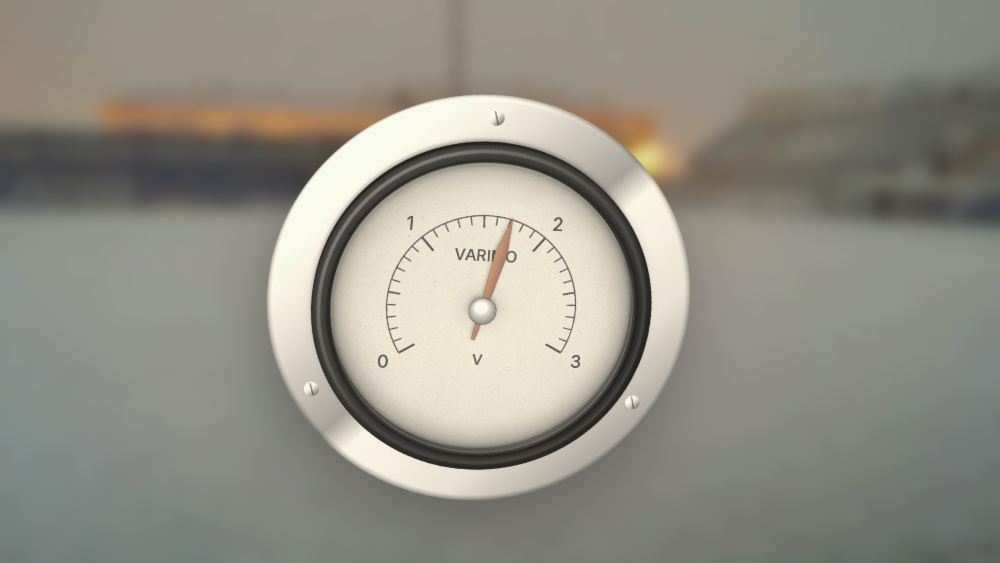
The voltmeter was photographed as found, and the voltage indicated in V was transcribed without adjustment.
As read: 1.7 V
